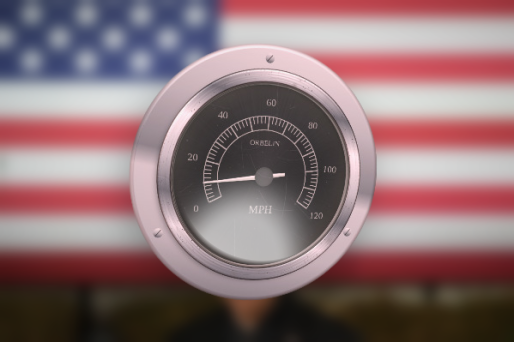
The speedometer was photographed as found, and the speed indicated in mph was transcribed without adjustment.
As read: 10 mph
